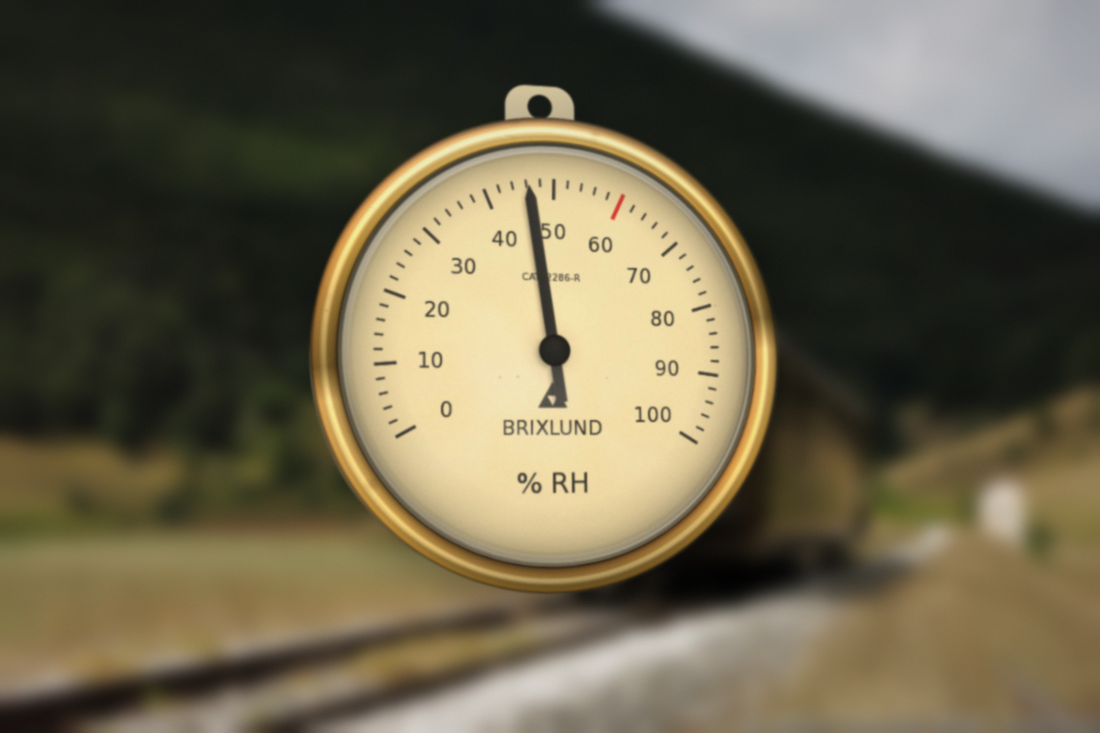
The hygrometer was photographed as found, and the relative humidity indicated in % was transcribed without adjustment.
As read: 46 %
